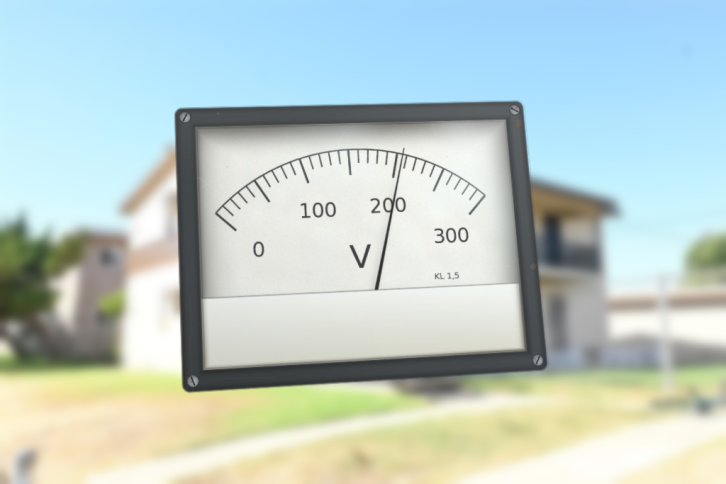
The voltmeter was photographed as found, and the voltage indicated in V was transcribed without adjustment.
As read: 205 V
